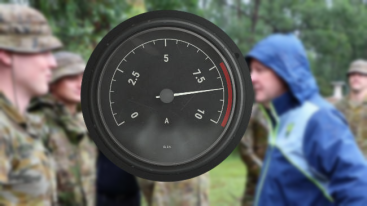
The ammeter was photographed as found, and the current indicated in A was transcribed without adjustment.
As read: 8.5 A
